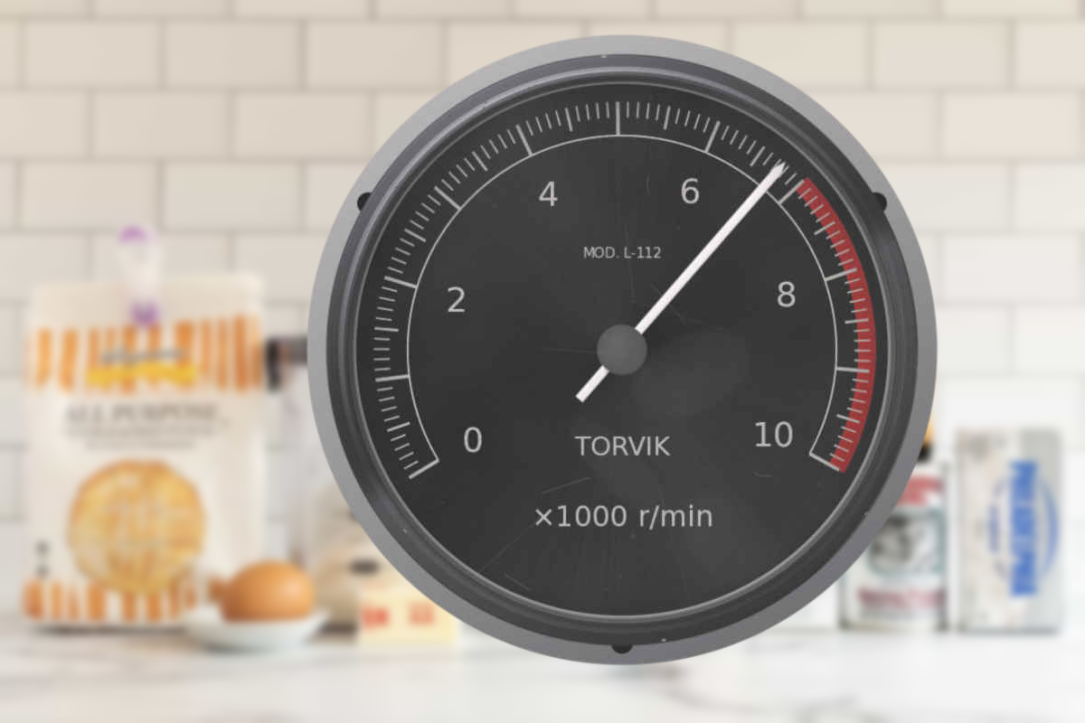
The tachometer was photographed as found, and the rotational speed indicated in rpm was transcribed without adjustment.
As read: 6750 rpm
